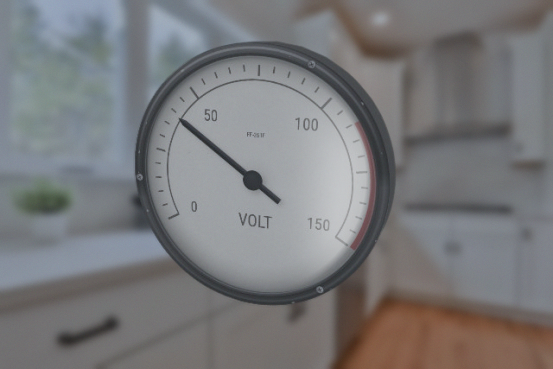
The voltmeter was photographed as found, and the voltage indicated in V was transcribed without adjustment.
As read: 40 V
